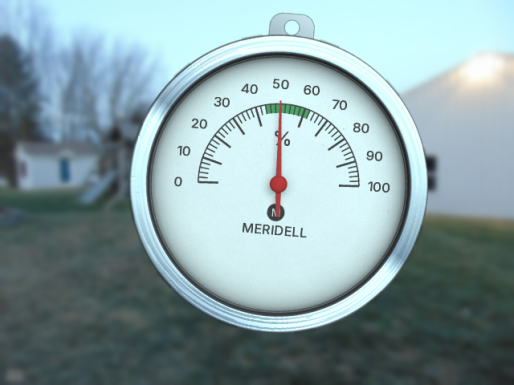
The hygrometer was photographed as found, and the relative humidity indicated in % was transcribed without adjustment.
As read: 50 %
